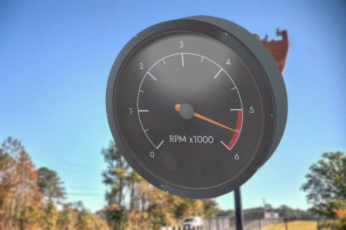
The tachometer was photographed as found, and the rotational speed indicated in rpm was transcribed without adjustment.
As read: 5500 rpm
